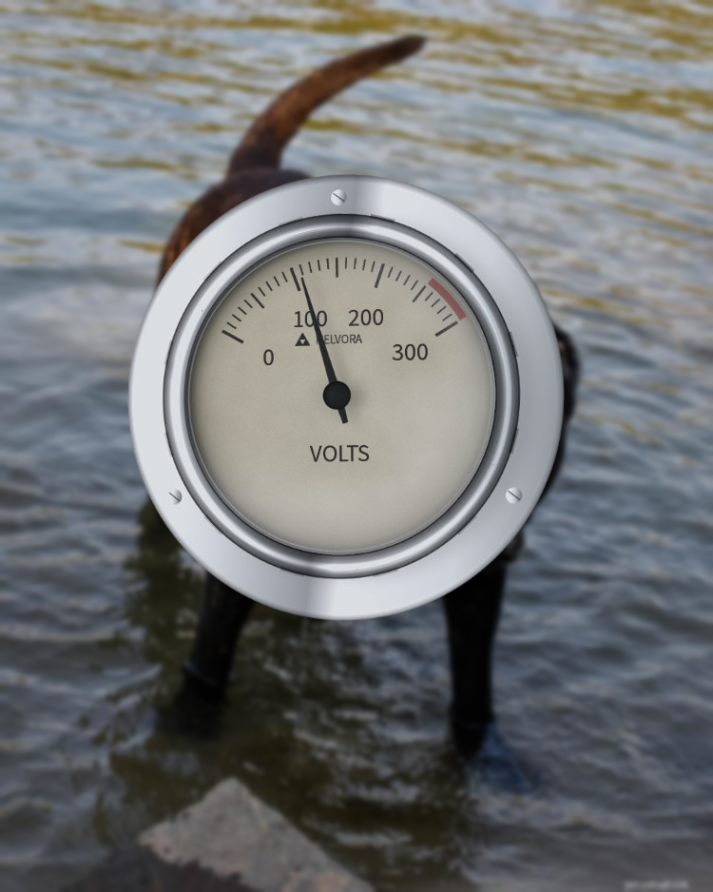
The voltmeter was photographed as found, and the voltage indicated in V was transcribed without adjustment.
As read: 110 V
